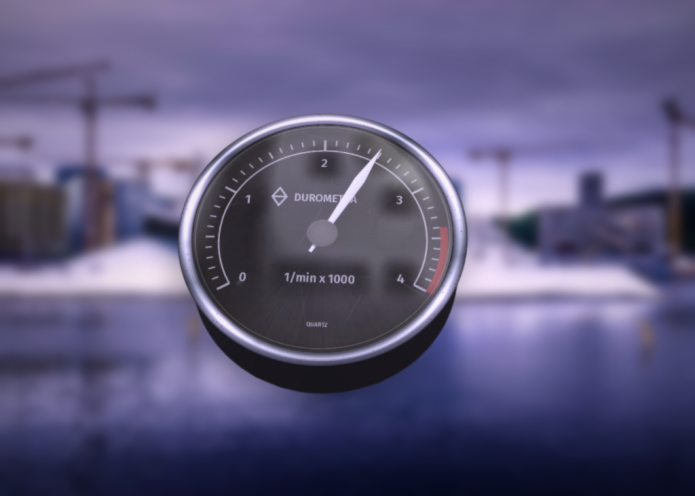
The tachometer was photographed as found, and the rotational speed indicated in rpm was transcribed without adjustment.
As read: 2500 rpm
